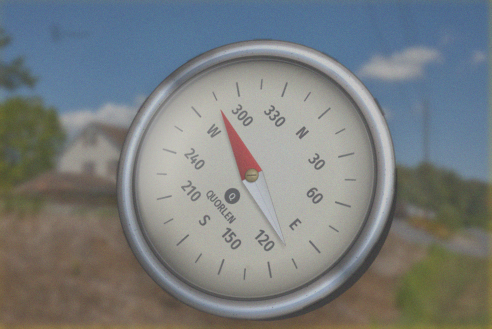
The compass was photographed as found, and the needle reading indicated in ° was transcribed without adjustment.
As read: 285 °
